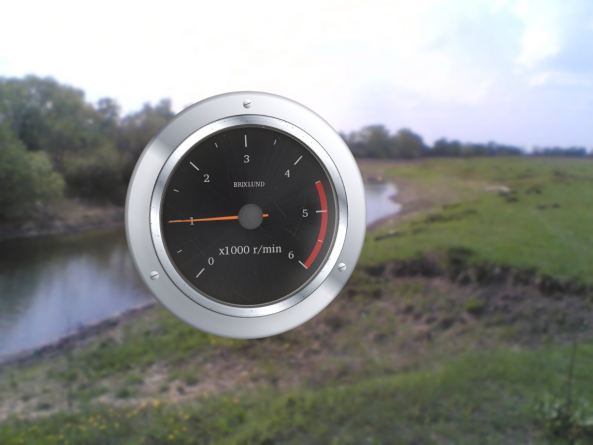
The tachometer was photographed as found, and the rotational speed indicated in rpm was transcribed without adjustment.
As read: 1000 rpm
